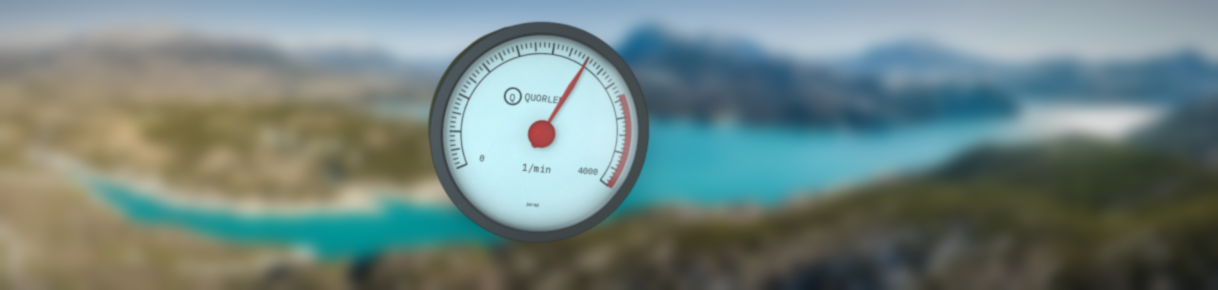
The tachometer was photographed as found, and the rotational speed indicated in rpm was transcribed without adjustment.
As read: 2400 rpm
